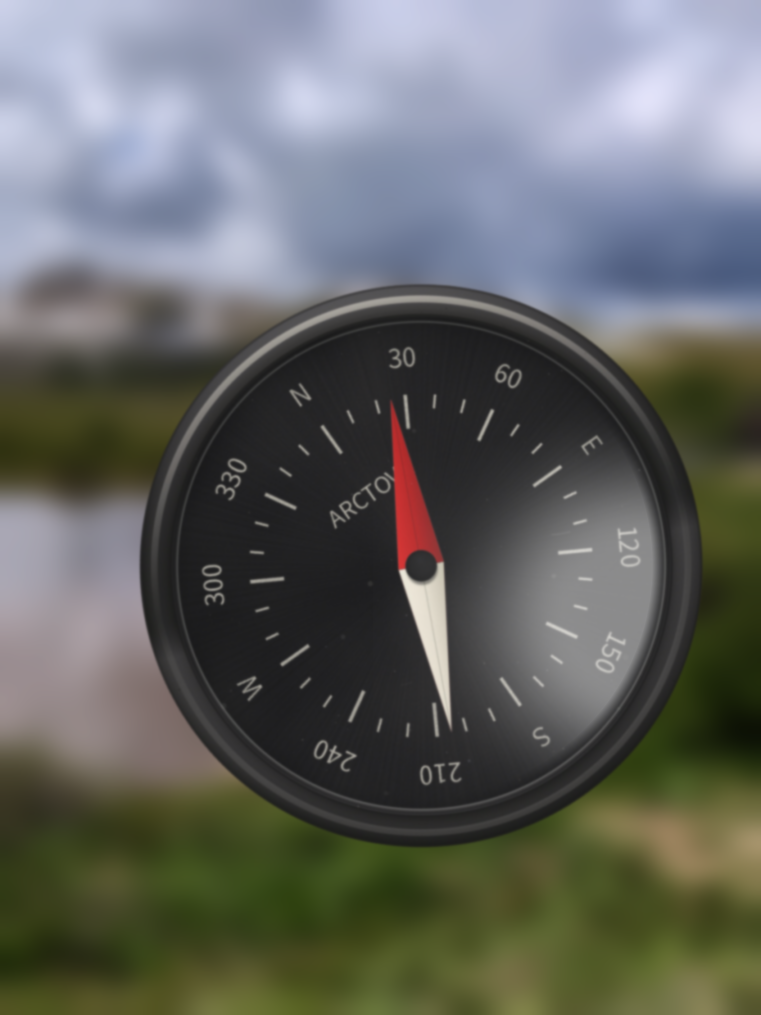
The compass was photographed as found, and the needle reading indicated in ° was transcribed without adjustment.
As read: 25 °
